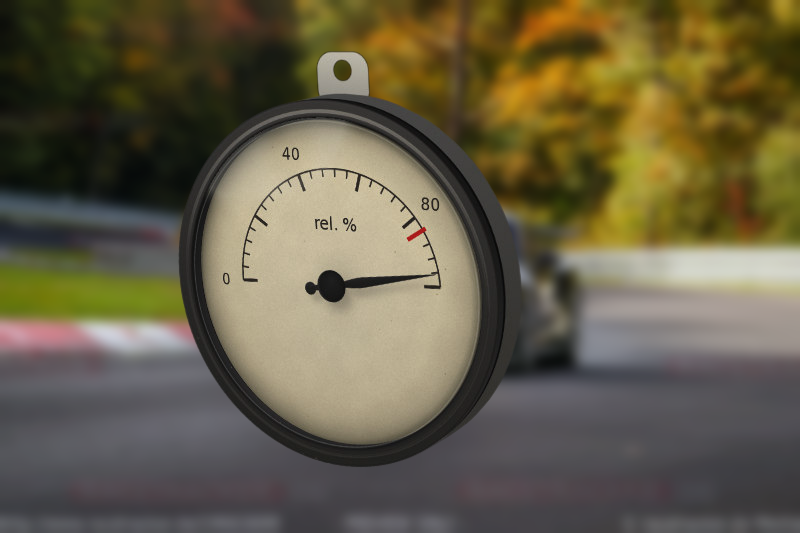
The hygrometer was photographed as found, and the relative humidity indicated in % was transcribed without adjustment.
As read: 96 %
